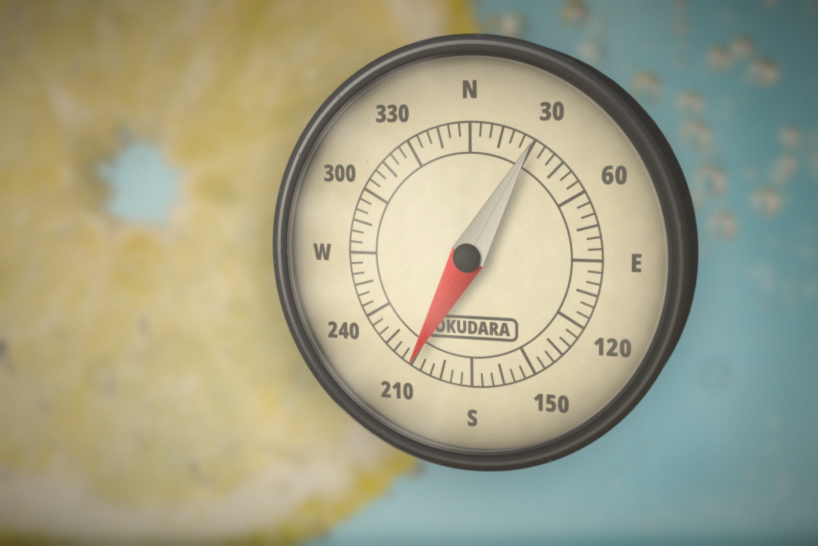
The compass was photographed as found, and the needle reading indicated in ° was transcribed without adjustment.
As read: 210 °
